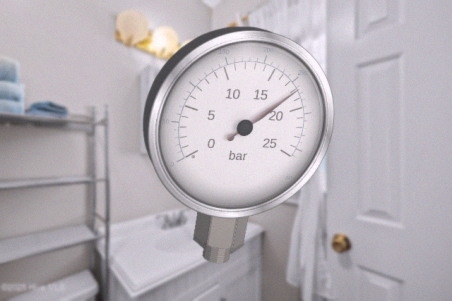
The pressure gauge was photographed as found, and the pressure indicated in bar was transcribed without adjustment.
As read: 18 bar
